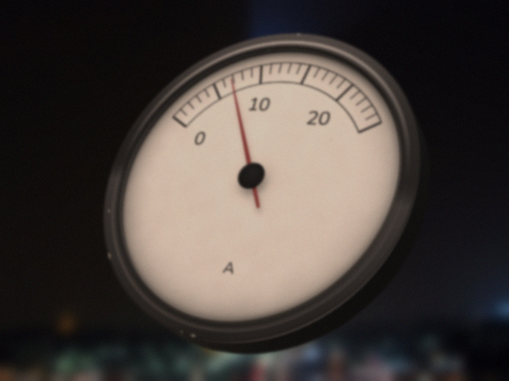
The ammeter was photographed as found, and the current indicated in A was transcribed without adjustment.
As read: 7 A
